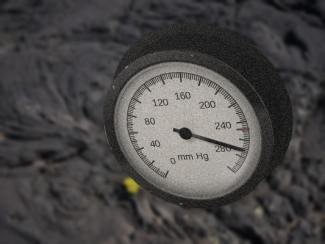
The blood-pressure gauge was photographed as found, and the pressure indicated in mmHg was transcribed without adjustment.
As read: 270 mmHg
